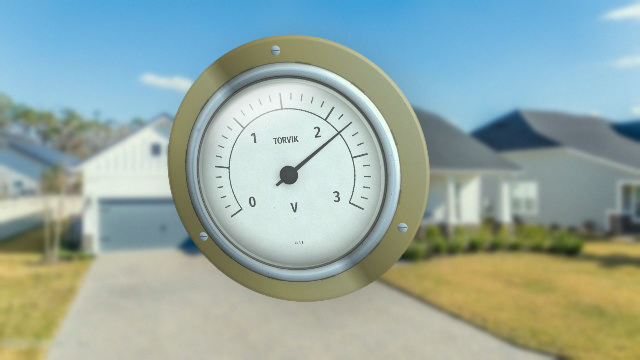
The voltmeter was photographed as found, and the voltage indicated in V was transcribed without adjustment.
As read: 2.2 V
